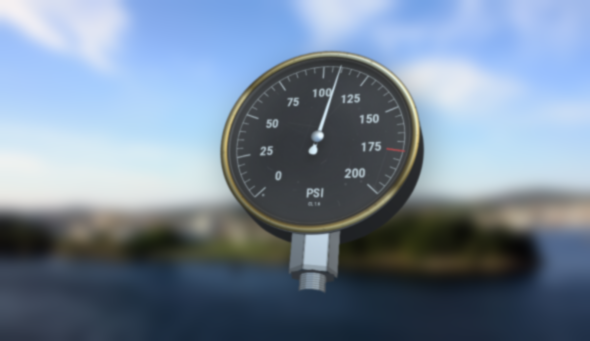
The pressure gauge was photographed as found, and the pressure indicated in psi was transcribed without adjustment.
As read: 110 psi
